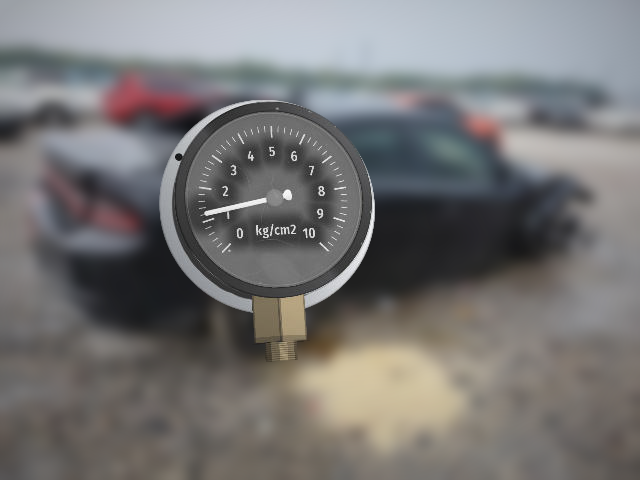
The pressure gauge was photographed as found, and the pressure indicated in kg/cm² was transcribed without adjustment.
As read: 1.2 kg/cm²
